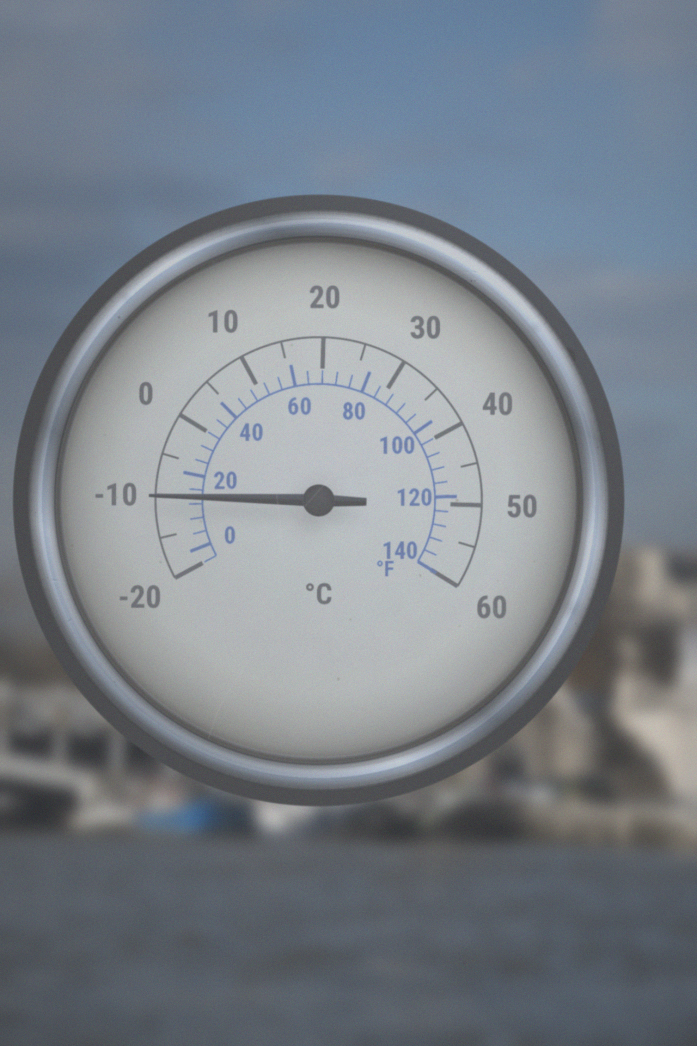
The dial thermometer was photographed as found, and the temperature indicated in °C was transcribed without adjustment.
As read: -10 °C
